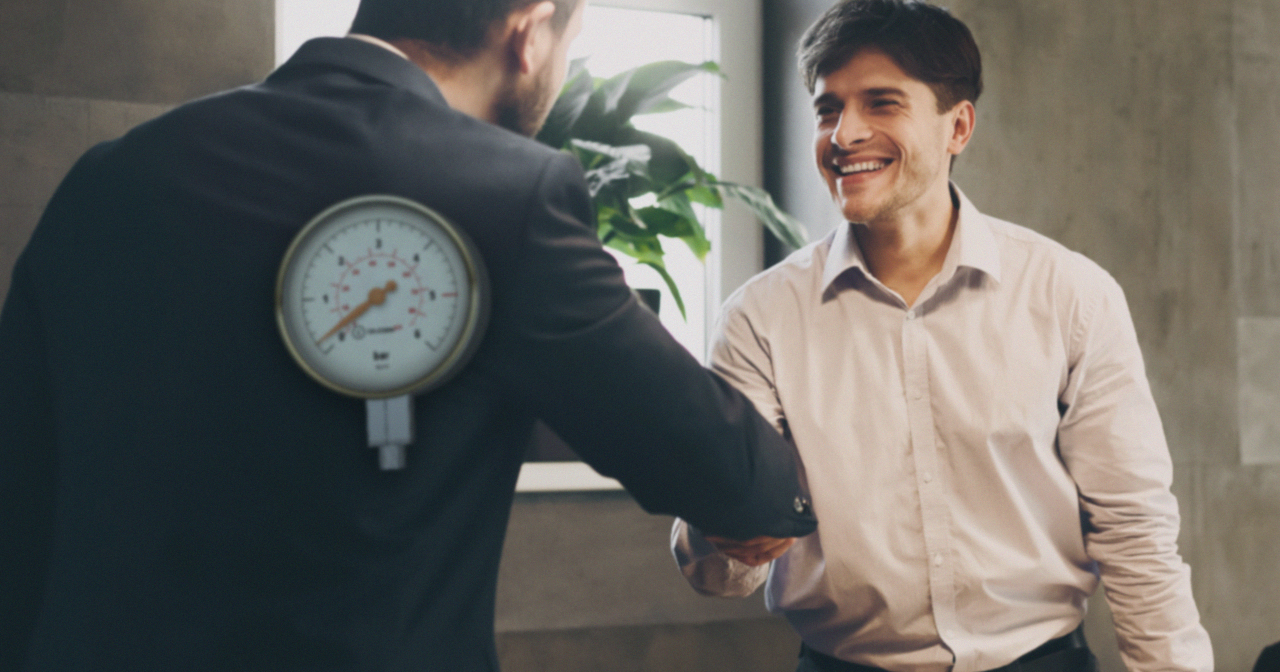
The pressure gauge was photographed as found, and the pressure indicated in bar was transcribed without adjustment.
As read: 0.2 bar
